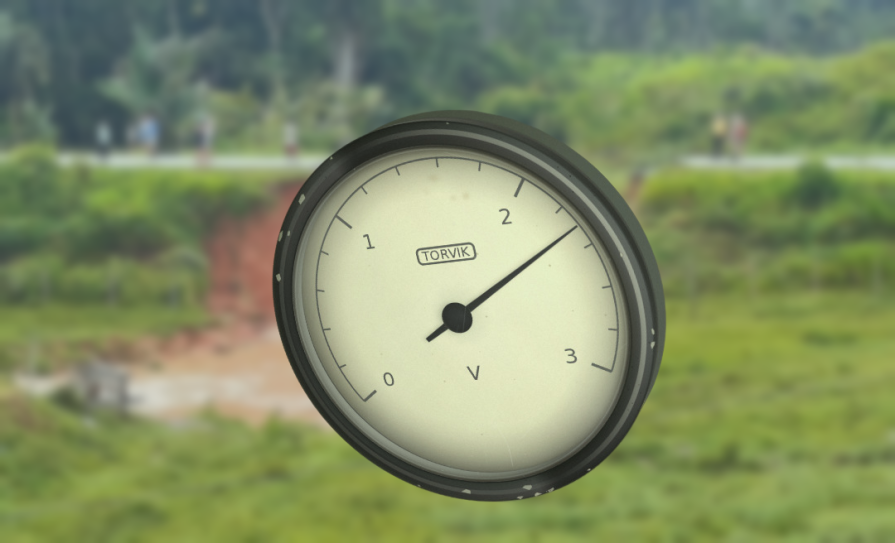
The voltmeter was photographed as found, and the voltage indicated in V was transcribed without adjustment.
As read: 2.3 V
